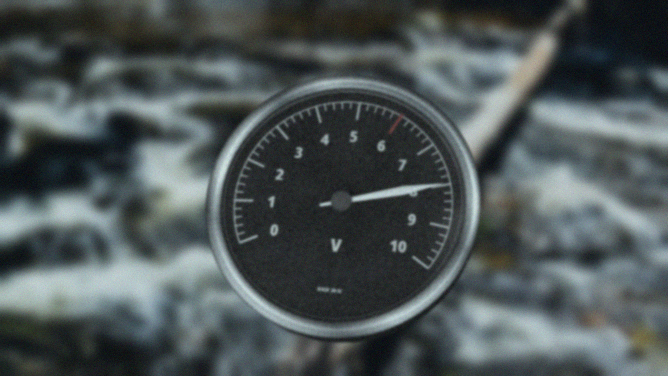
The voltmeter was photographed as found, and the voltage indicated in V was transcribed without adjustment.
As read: 8 V
